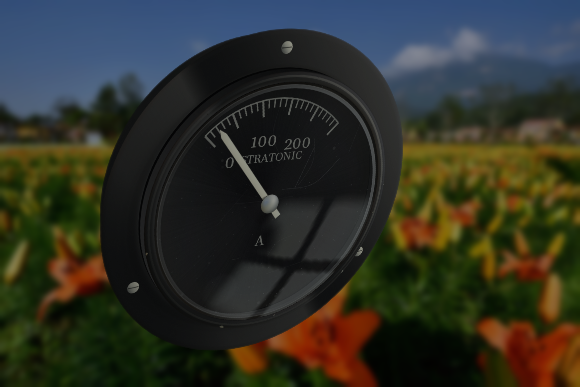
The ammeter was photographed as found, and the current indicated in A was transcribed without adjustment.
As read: 20 A
